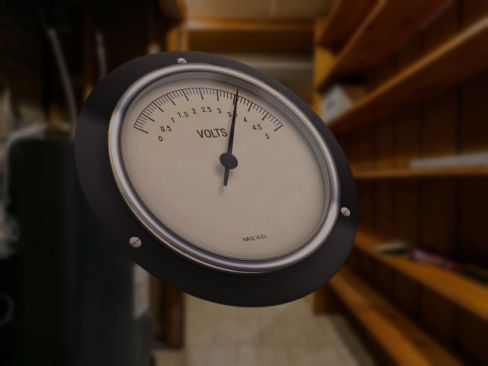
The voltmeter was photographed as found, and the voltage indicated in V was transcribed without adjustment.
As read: 3.5 V
